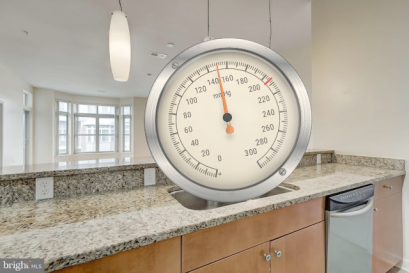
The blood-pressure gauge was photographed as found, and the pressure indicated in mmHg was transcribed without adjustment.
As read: 150 mmHg
